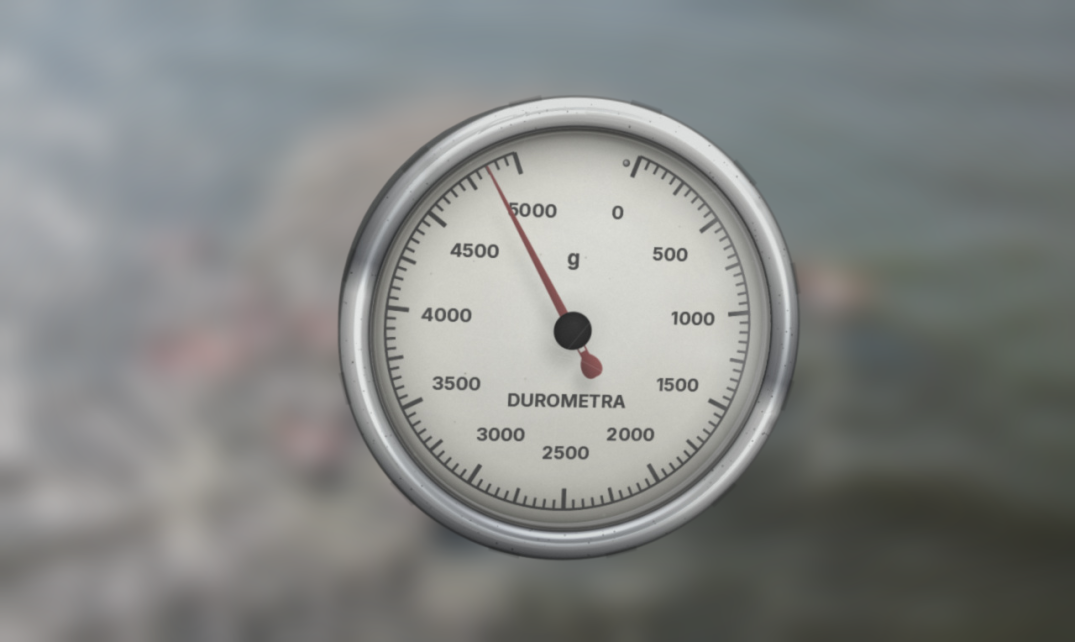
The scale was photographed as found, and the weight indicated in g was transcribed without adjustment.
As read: 4850 g
